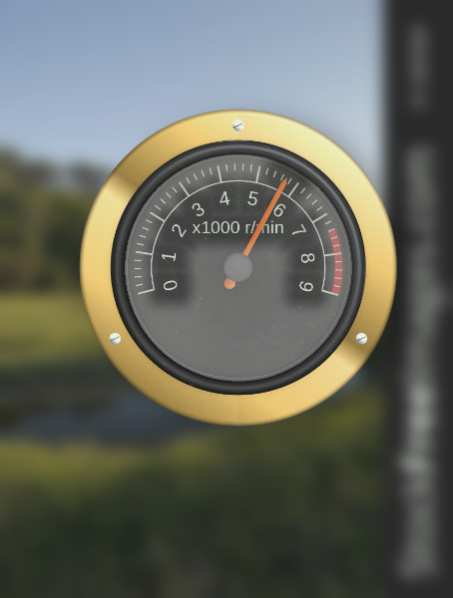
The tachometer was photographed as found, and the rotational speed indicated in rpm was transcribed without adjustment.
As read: 5700 rpm
